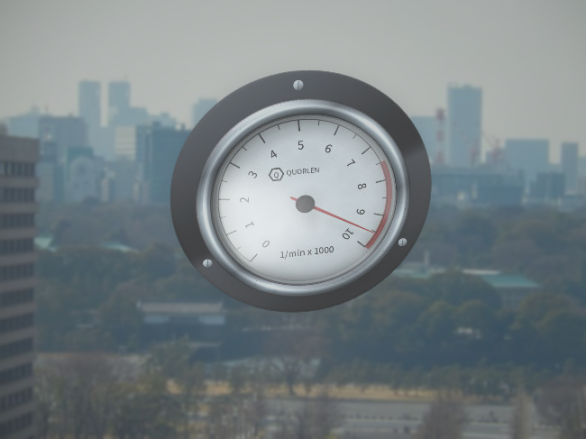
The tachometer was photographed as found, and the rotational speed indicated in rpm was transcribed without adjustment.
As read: 9500 rpm
